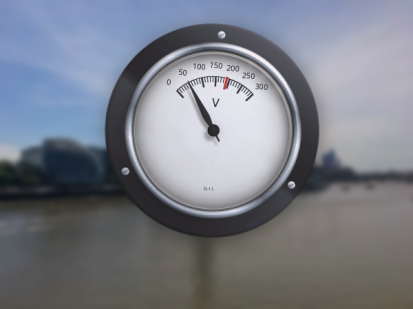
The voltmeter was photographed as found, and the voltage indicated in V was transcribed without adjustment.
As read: 50 V
